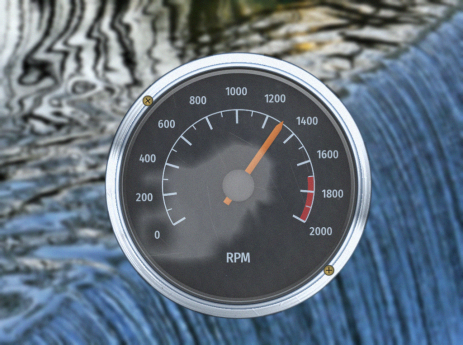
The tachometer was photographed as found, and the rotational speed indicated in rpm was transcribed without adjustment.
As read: 1300 rpm
